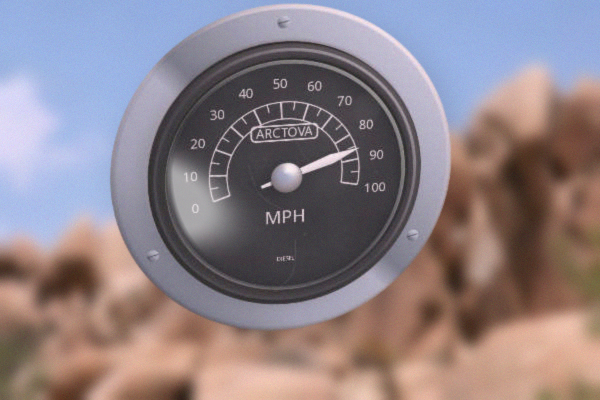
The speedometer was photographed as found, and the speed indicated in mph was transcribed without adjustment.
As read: 85 mph
